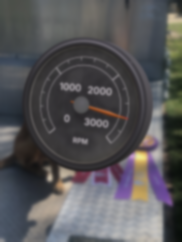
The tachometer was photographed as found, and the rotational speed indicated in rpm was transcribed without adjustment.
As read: 2600 rpm
